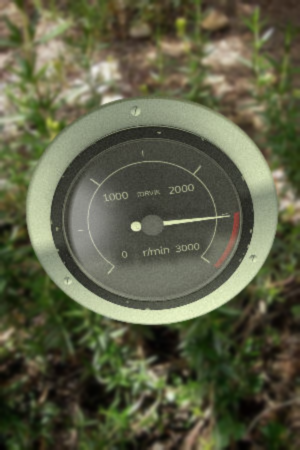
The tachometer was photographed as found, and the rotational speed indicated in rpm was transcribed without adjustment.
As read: 2500 rpm
